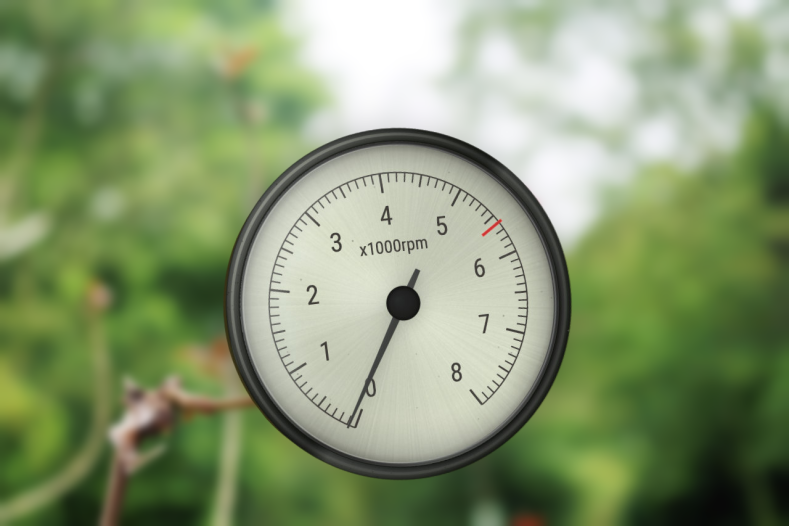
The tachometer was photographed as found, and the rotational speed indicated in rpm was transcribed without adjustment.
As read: 100 rpm
